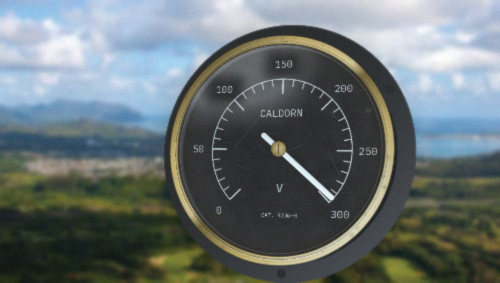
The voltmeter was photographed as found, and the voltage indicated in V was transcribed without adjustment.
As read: 295 V
